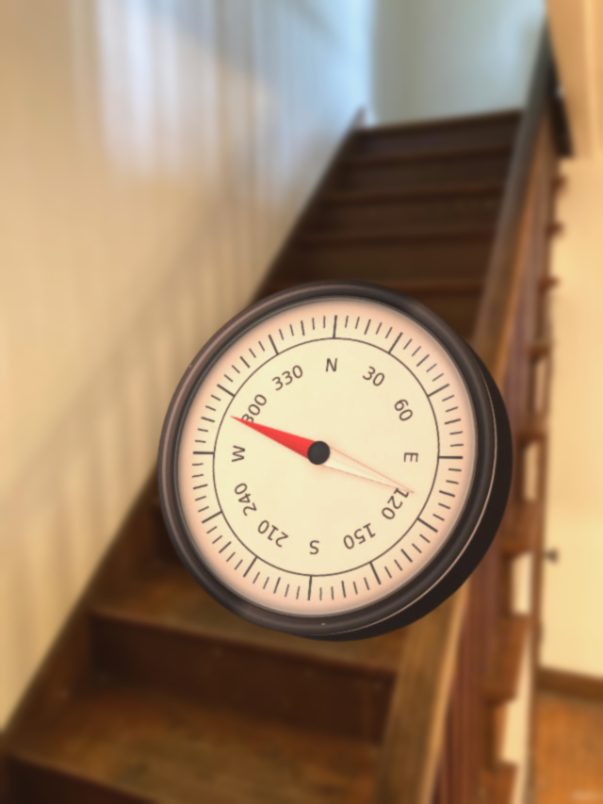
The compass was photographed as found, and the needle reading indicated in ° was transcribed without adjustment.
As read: 290 °
